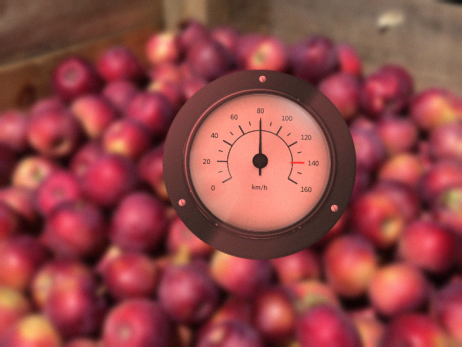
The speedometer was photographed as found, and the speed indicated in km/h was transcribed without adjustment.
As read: 80 km/h
